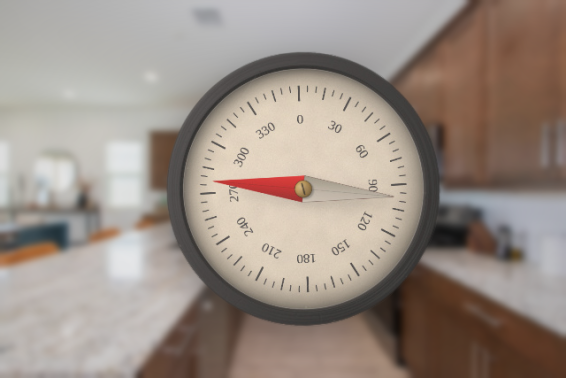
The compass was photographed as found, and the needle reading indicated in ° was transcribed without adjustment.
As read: 277.5 °
